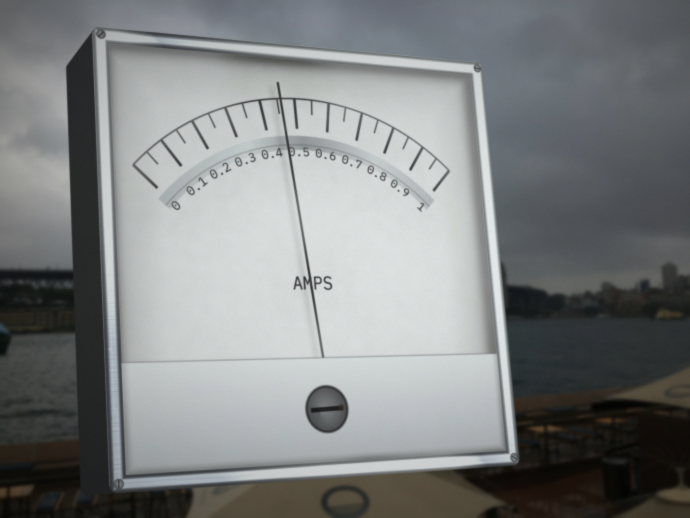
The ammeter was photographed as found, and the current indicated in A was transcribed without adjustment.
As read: 0.45 A
